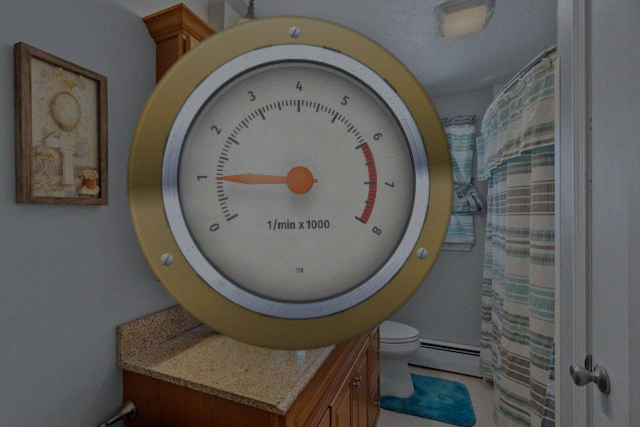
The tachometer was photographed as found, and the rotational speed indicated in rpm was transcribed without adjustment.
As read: 1000 rpm
